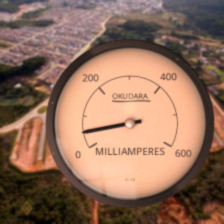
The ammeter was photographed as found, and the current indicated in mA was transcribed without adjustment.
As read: 50 mA
